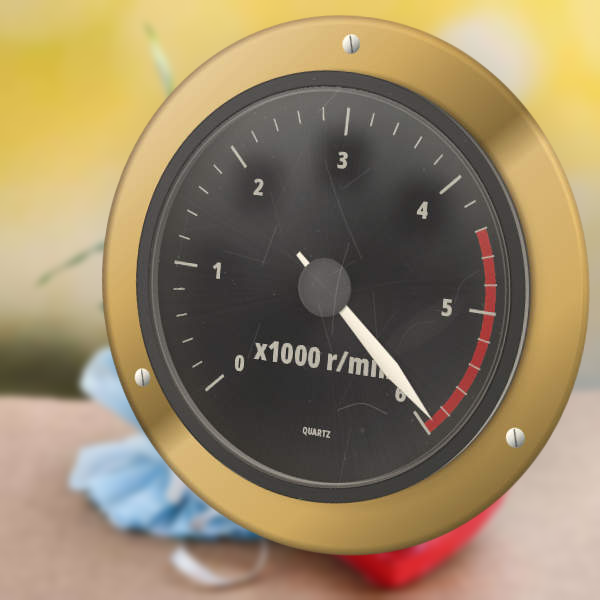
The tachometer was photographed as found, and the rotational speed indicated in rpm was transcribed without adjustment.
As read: 5900 rpm
